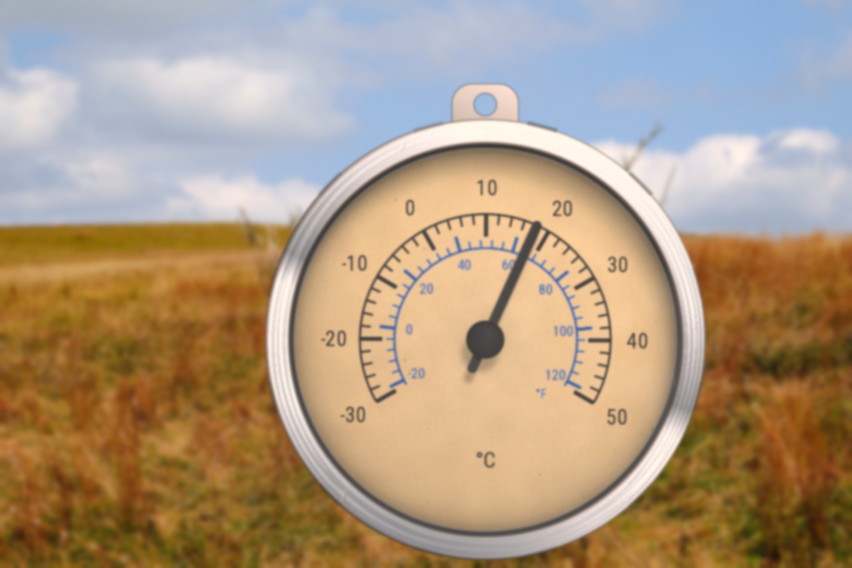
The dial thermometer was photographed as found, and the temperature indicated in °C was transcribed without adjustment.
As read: 18 °C
